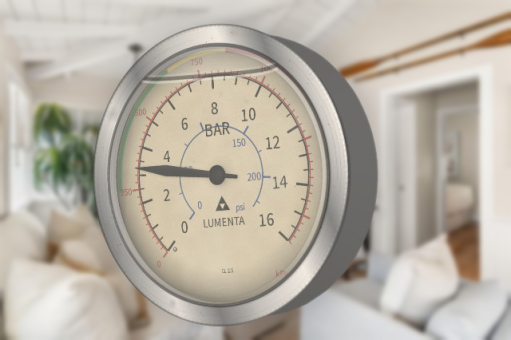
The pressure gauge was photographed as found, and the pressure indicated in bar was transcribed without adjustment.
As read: 3.25 bar
